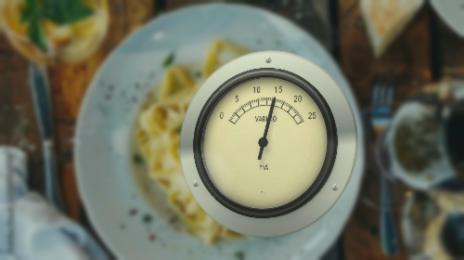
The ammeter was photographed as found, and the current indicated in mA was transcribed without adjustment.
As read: 15 mA
